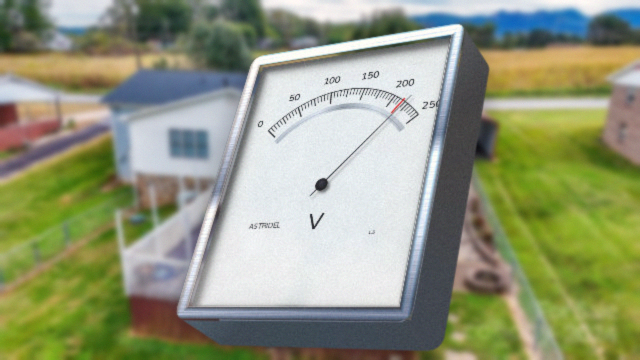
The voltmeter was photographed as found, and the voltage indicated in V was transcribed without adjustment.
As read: 225 V
